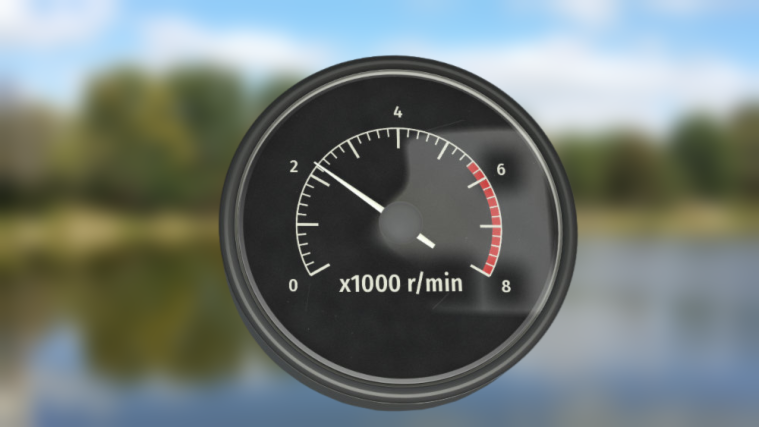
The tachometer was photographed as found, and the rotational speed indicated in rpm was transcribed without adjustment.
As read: 2200 rpm
